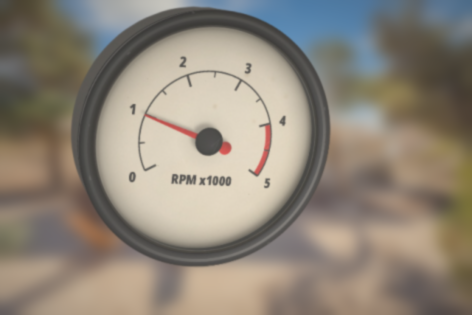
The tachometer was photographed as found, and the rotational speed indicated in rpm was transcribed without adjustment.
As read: 1000 rpm
